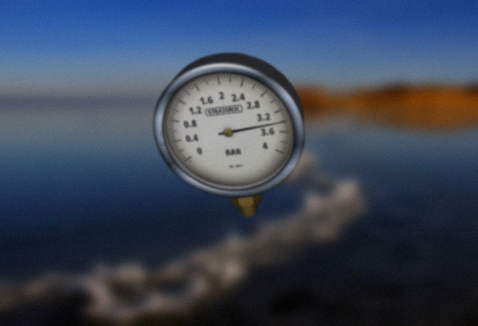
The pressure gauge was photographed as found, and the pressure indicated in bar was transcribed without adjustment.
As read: 3.4 bar
